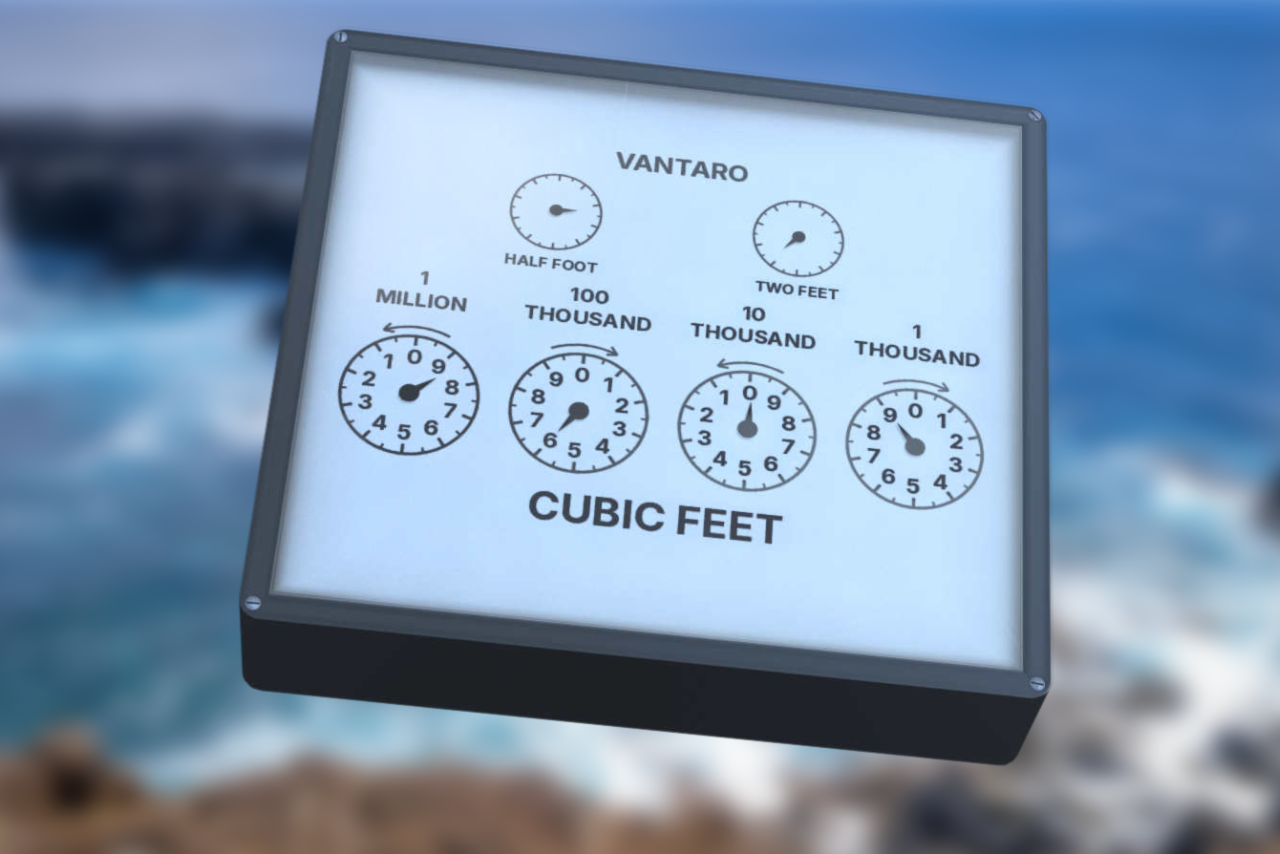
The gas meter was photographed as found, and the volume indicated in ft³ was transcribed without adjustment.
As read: 859900 ft³
